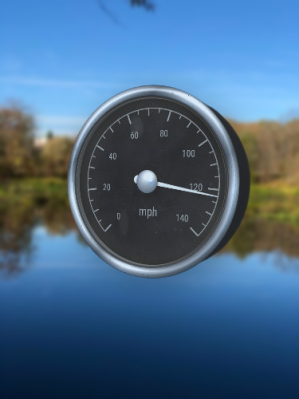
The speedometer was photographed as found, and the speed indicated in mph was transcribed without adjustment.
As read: 122.5 mph
